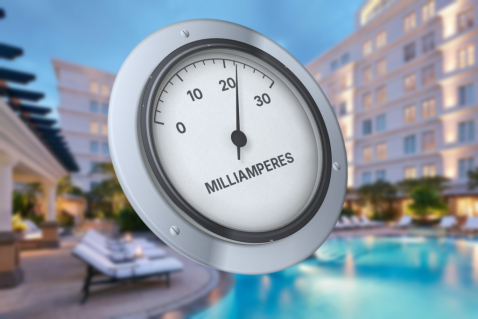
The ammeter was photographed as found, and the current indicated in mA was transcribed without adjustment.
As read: 22 mA
